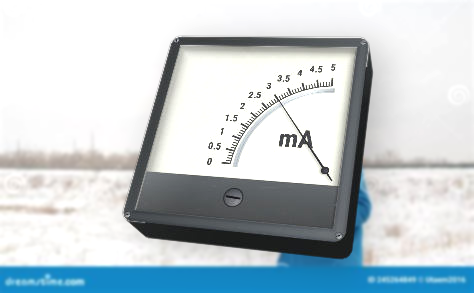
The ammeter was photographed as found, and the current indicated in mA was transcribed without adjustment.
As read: 3 mA
